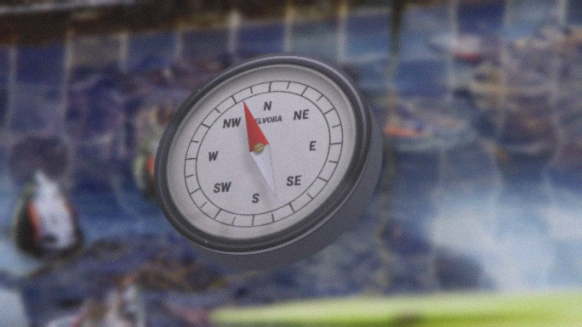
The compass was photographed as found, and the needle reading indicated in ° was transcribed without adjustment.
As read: 337.5 °
